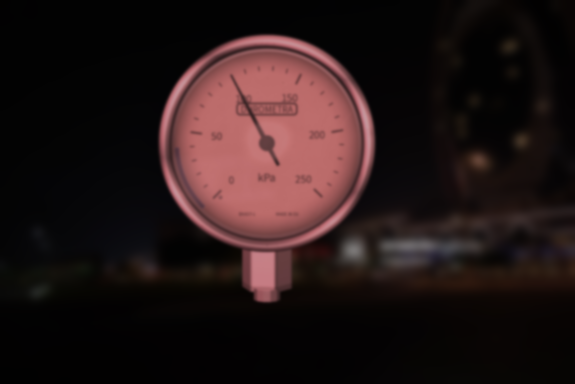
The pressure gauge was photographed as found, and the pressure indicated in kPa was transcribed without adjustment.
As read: 100 kPa
